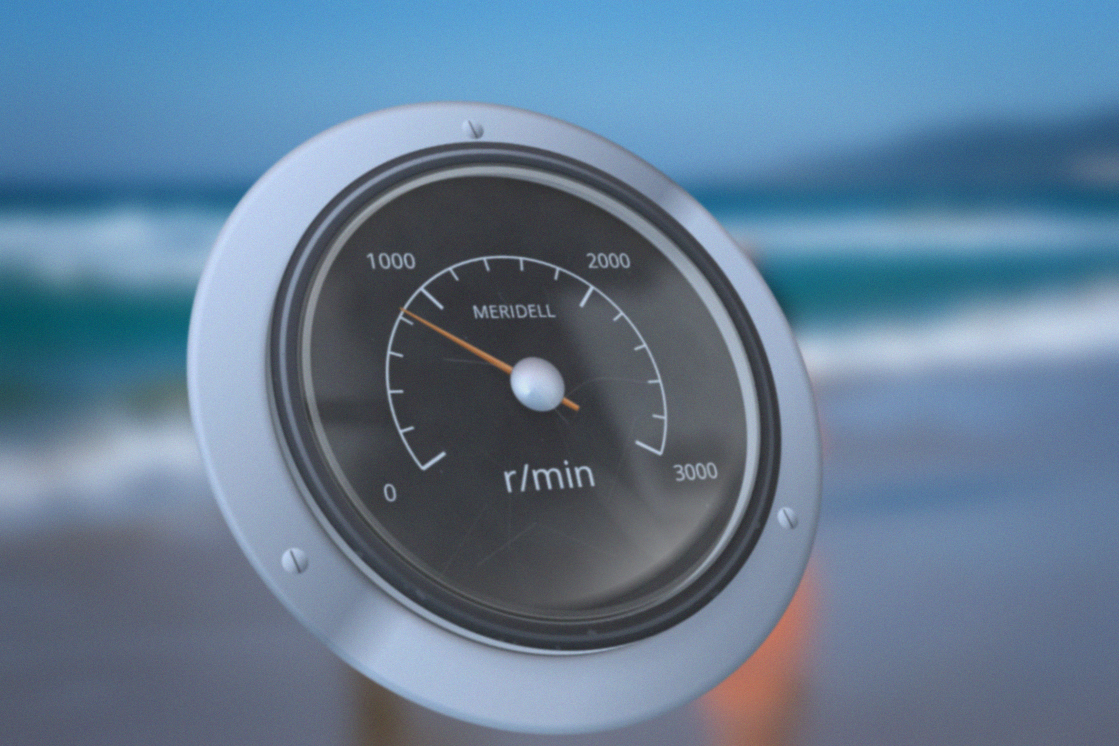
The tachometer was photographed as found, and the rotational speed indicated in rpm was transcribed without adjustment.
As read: 800 rpm
